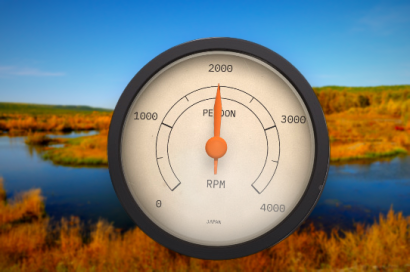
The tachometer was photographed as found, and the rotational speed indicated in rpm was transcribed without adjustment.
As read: 2000 rpm
